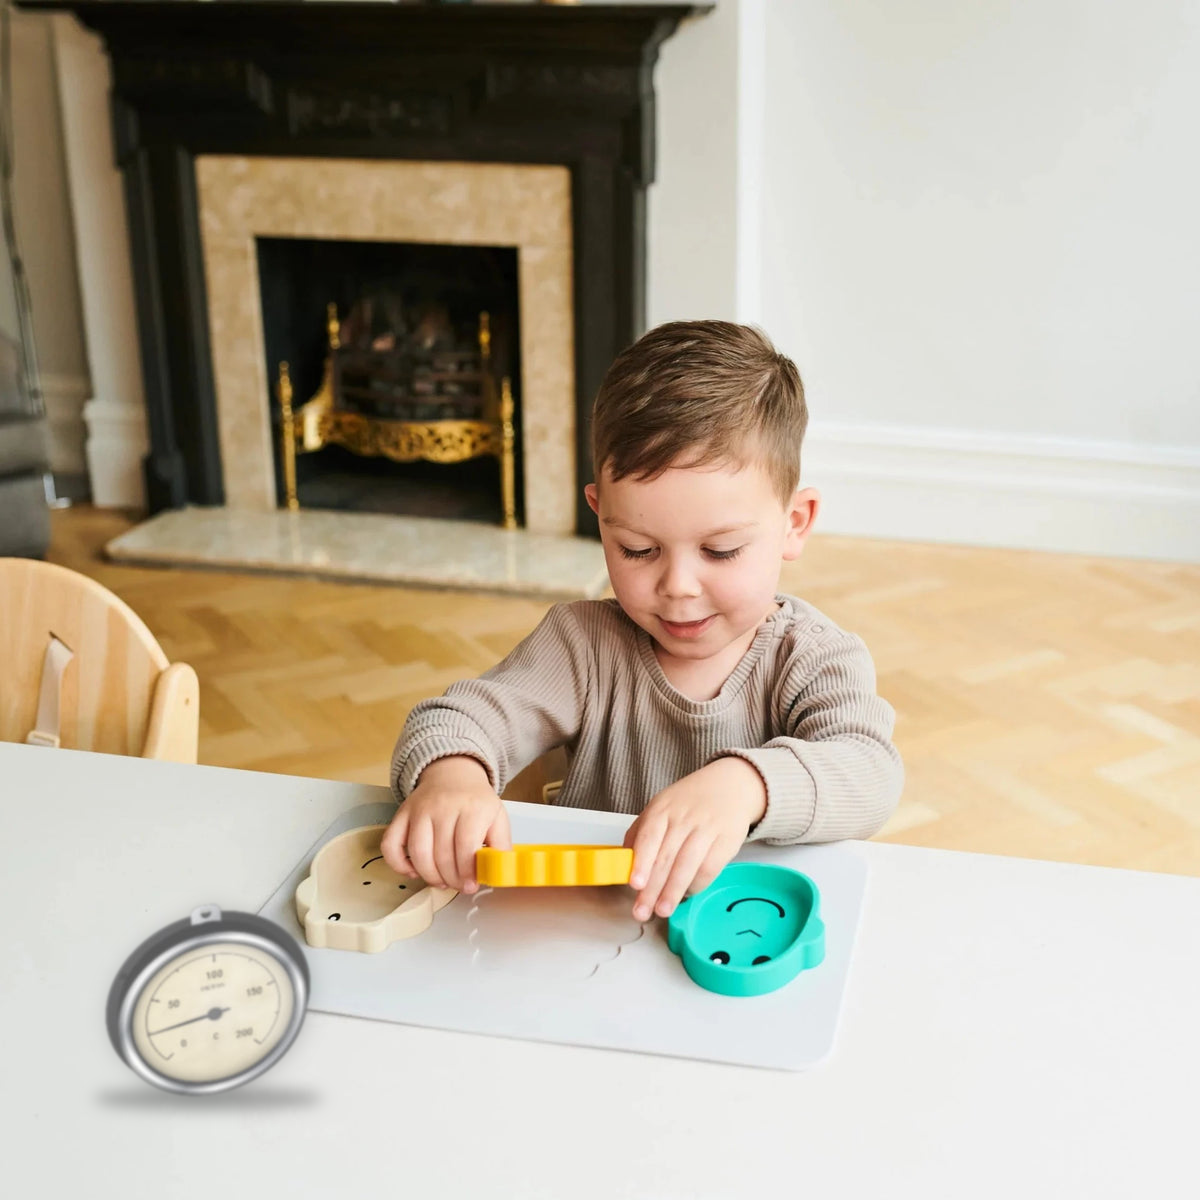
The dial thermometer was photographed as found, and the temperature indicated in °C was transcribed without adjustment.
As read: 25 °C
